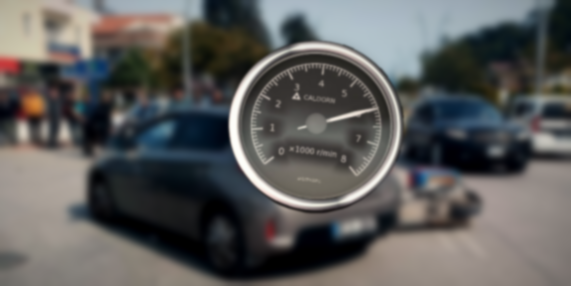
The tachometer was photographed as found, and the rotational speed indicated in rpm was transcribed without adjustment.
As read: 6000 rpm
